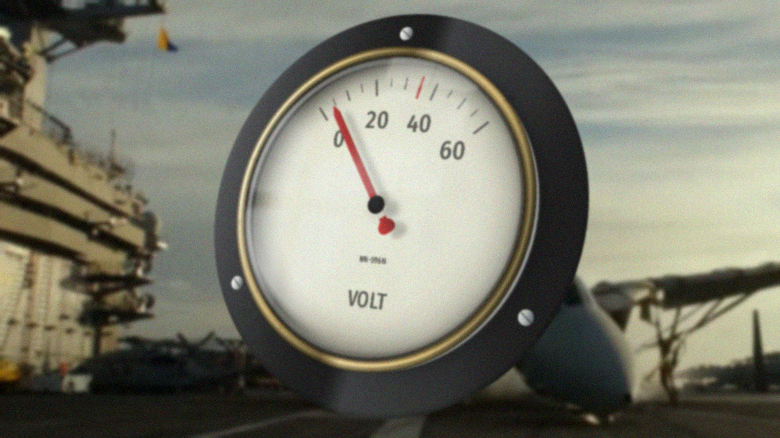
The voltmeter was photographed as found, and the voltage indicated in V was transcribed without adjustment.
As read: 5 V
